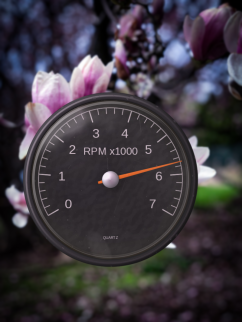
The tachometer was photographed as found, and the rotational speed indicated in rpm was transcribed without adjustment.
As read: 5700 rpm
